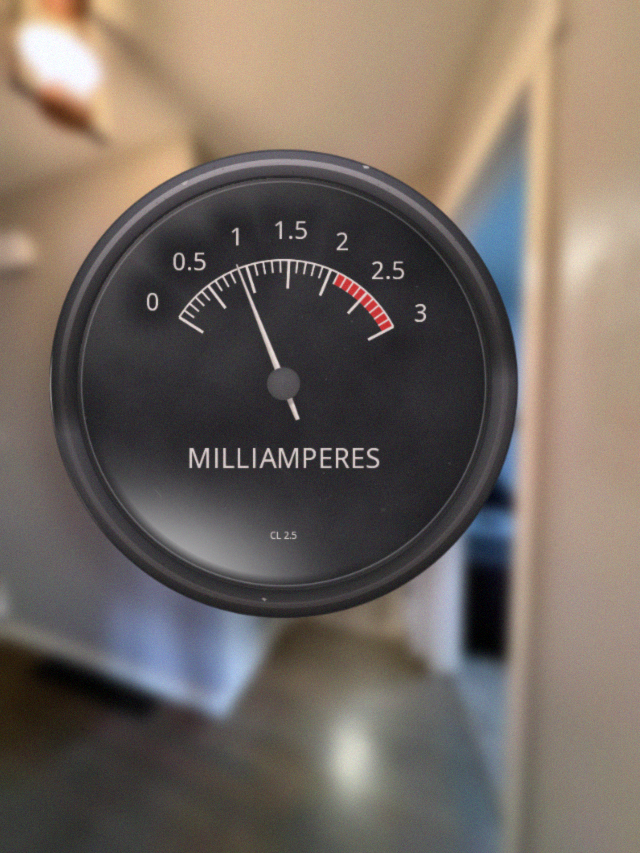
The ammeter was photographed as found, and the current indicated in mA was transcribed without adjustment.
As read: 0.9 mA
